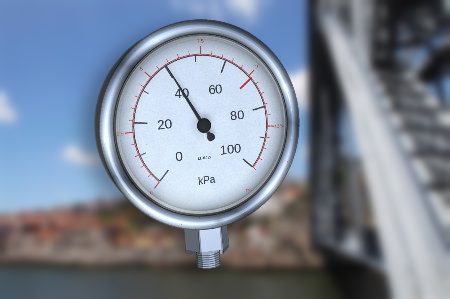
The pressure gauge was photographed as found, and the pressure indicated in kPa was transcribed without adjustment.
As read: 40 kPa
